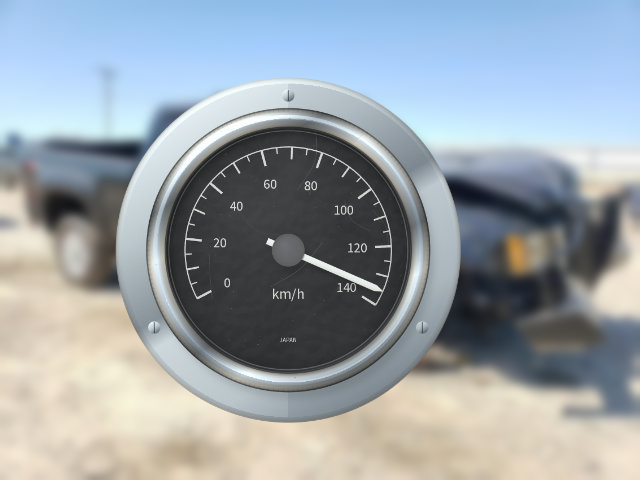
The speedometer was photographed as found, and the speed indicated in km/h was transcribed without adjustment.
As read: 135 km/h
